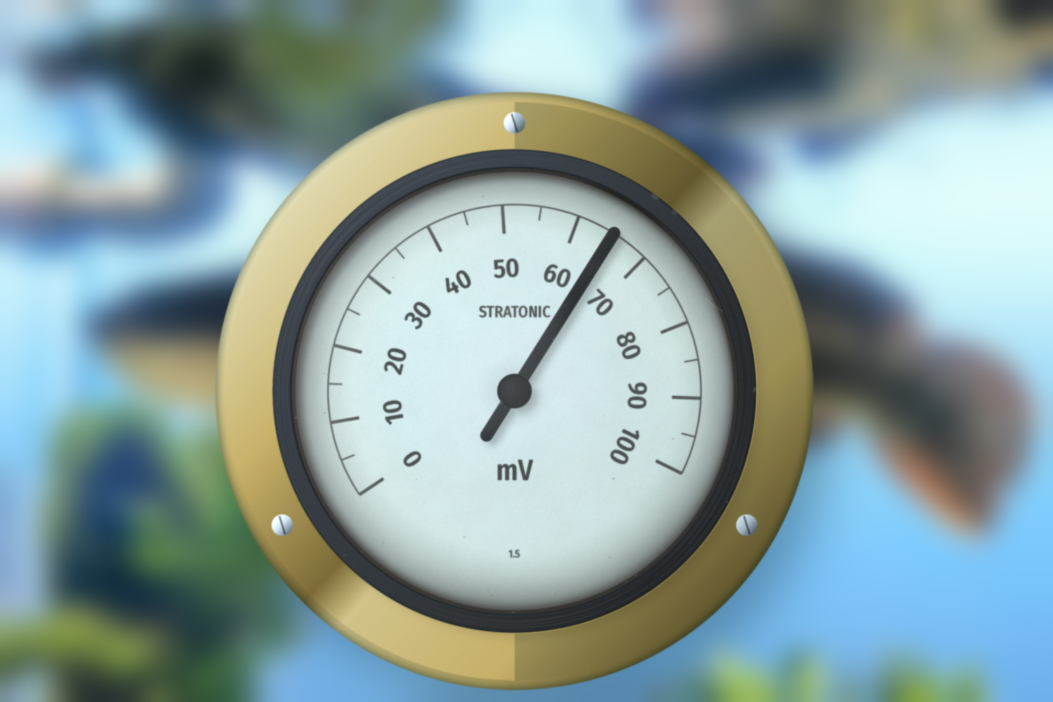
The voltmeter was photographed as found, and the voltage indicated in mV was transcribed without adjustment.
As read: 65 mV
